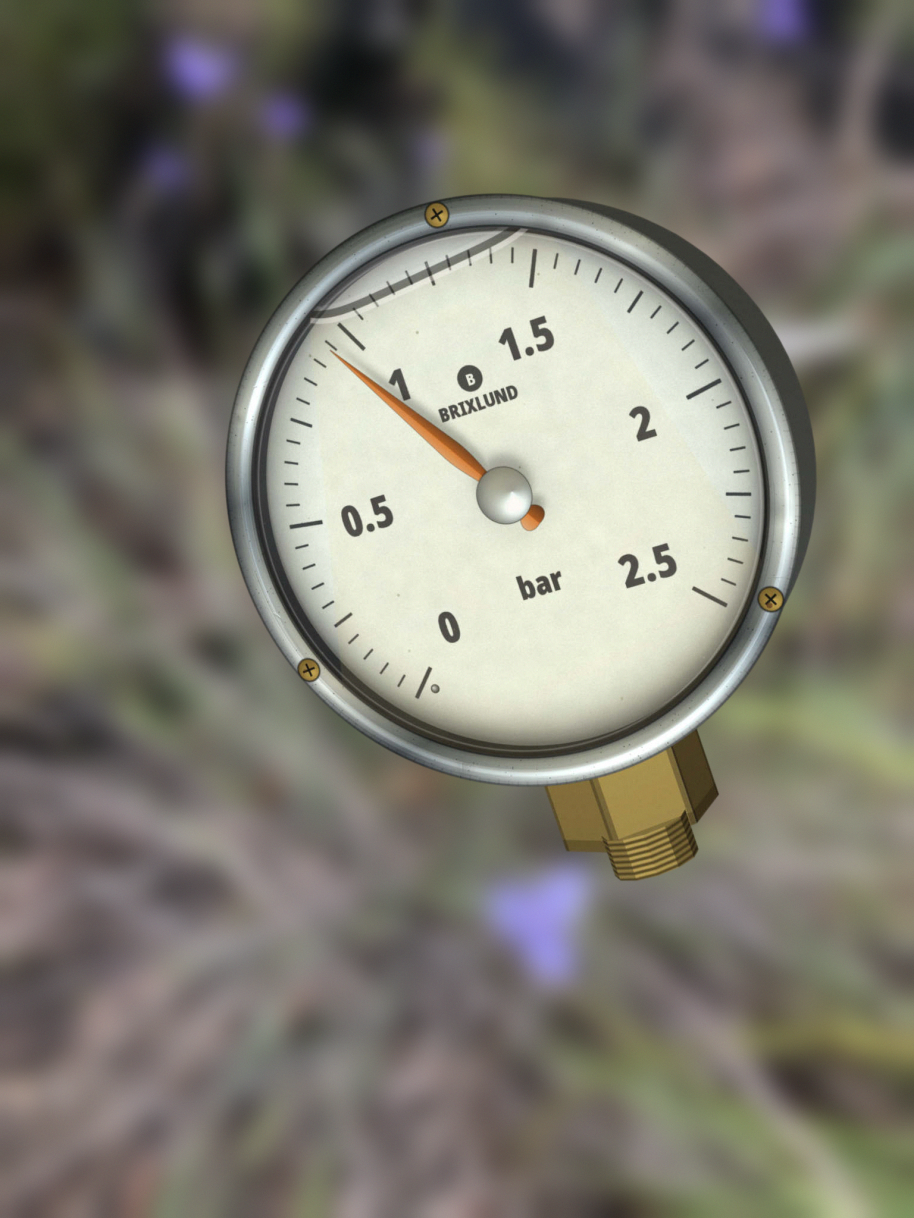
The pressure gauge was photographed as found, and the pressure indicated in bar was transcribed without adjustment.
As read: 0.95 bar
